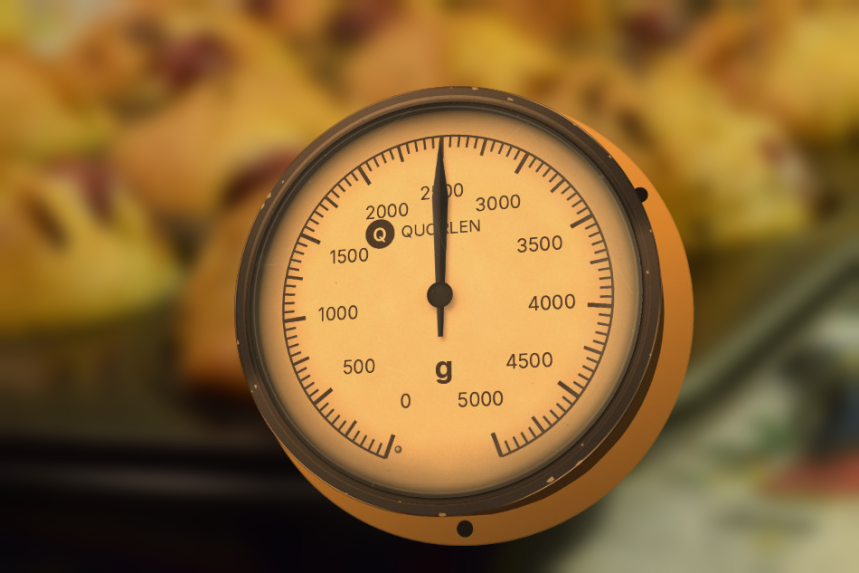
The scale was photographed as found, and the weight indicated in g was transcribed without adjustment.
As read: 2500 g
